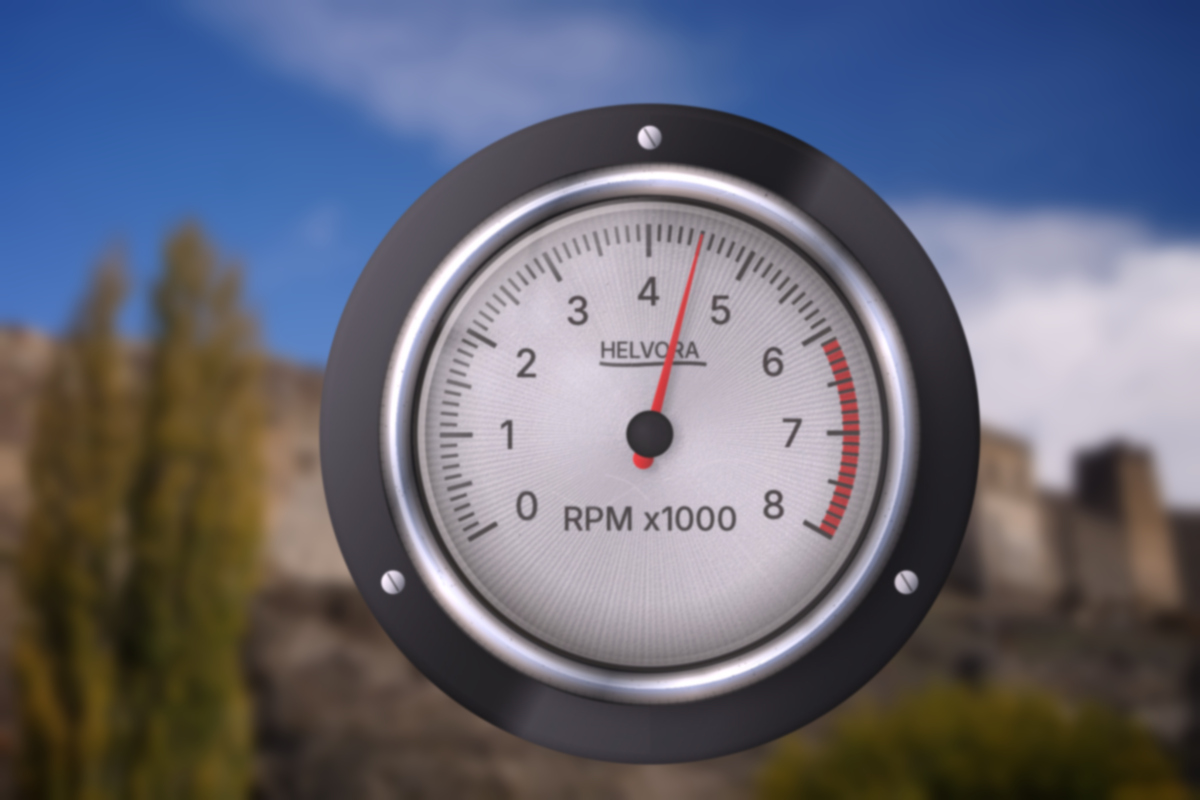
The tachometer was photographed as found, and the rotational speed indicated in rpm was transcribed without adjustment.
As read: 4500 rpm
